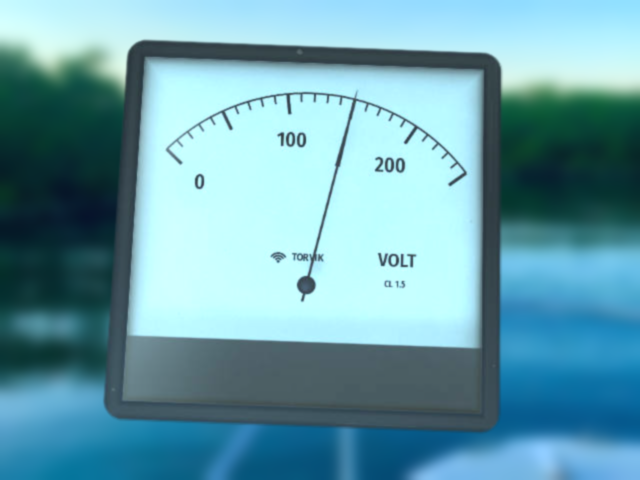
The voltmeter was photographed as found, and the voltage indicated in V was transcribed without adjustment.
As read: 150 V
